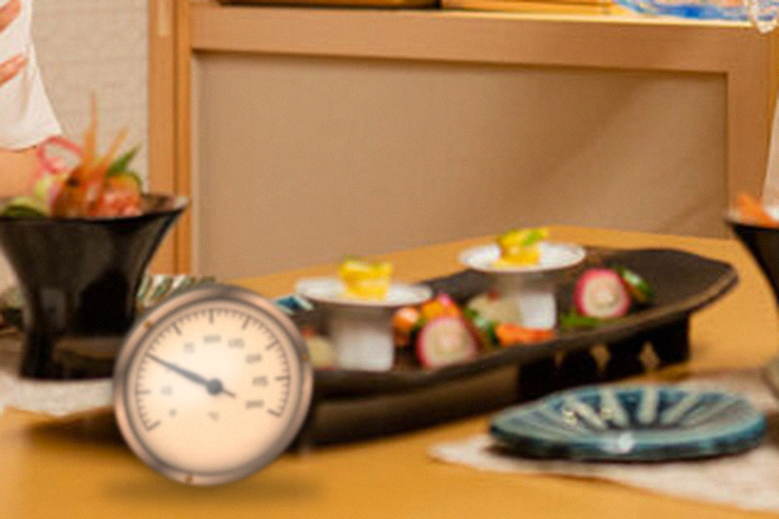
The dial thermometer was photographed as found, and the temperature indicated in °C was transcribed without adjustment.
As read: 50 °C
